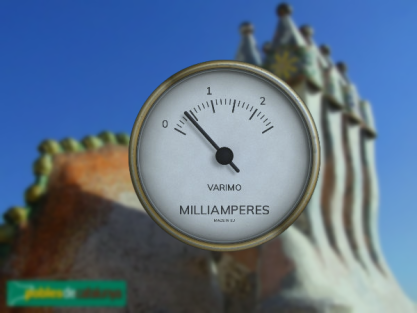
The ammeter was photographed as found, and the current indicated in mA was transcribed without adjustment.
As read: 0.4 mA
